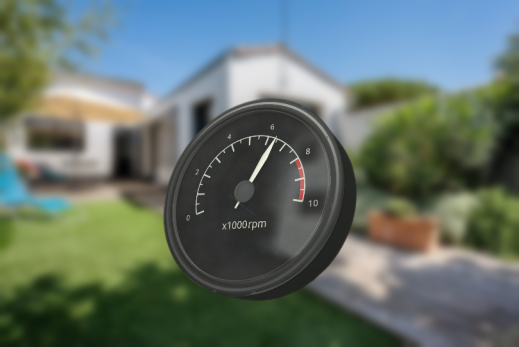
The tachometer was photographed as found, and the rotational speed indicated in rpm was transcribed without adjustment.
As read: 6500 rpm
